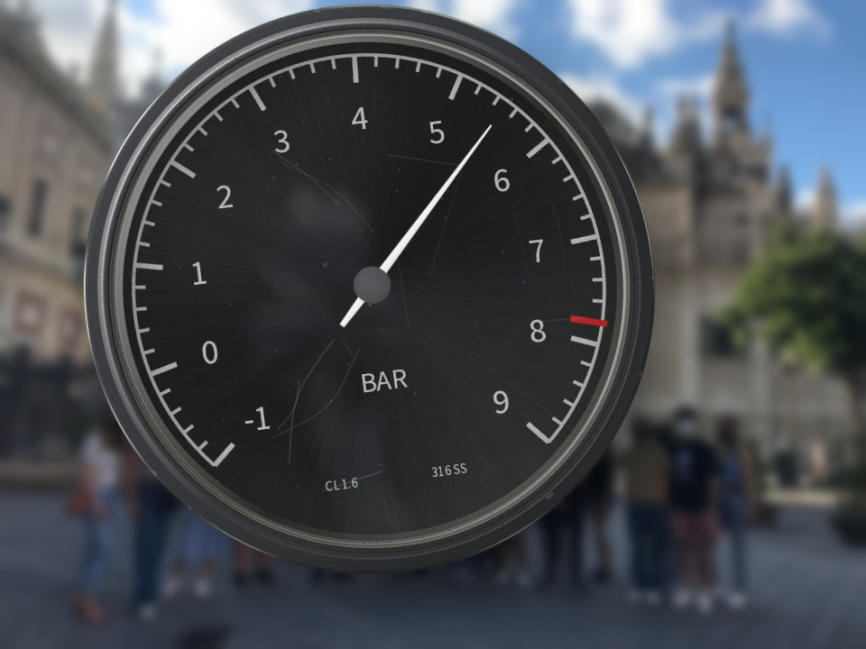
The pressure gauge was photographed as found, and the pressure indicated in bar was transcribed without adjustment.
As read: 5.5 bar
